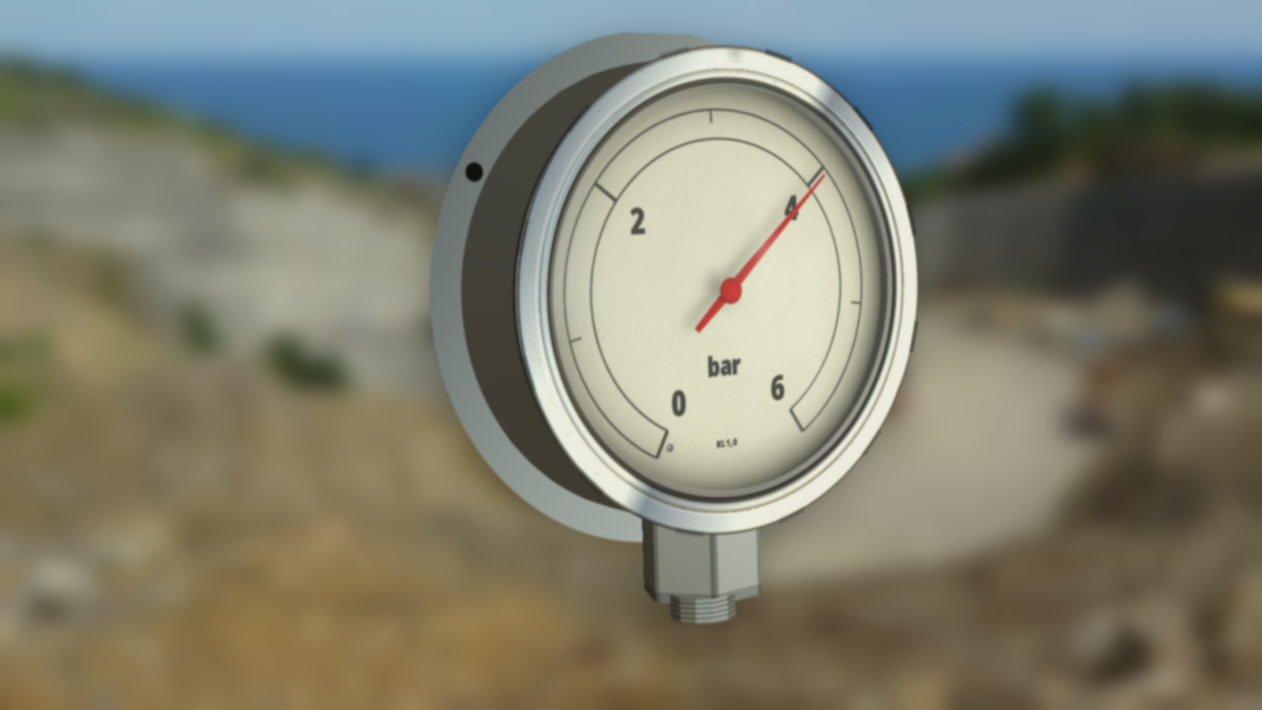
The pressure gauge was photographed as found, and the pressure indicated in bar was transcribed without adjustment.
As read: 4 bar
